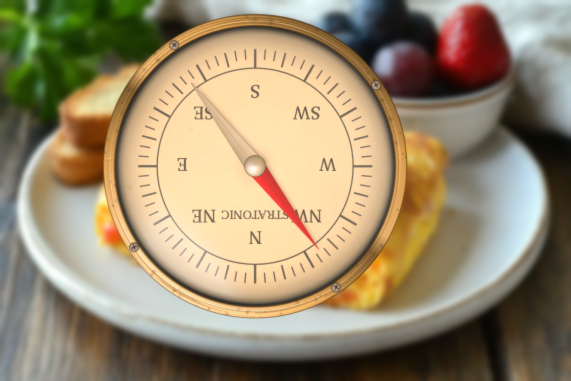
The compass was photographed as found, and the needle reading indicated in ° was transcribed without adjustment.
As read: 322.5 °
